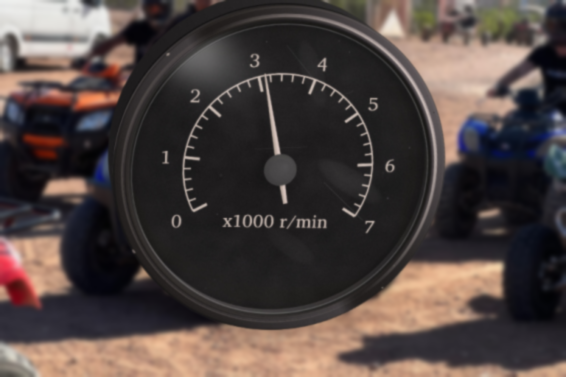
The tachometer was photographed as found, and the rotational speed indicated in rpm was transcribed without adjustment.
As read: 3100 rpm
